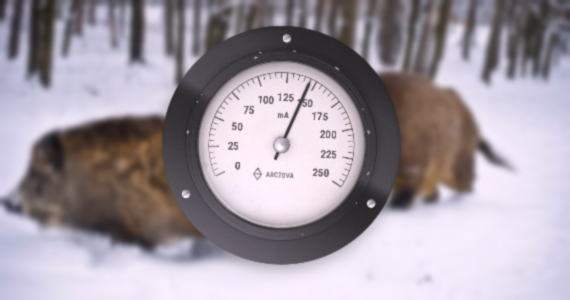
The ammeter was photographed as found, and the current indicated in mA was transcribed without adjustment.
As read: 145 mA
